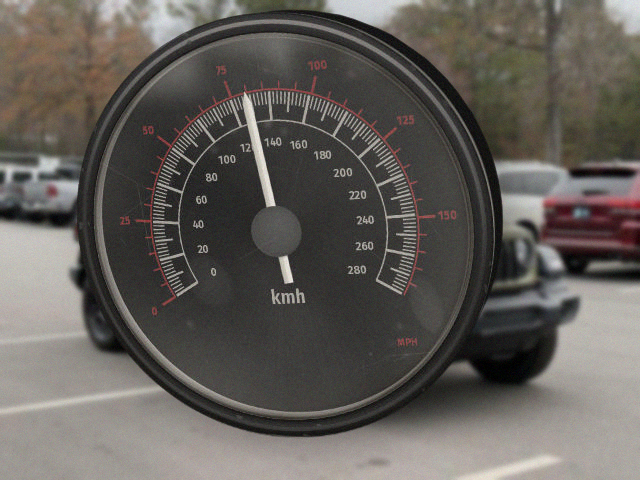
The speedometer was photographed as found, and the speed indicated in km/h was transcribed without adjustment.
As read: 130 km/h
